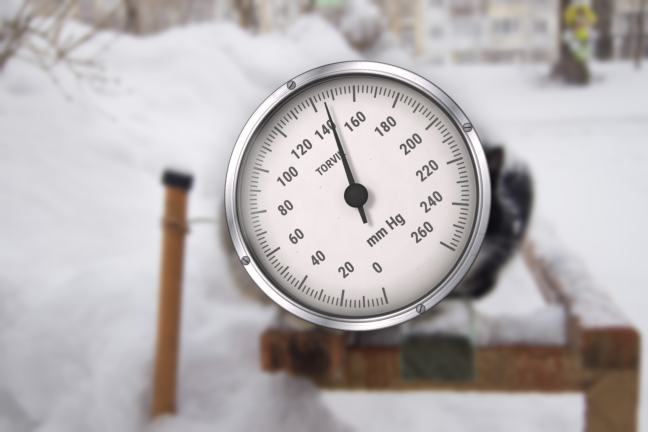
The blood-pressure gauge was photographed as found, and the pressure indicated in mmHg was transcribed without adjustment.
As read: 146 mmHg
